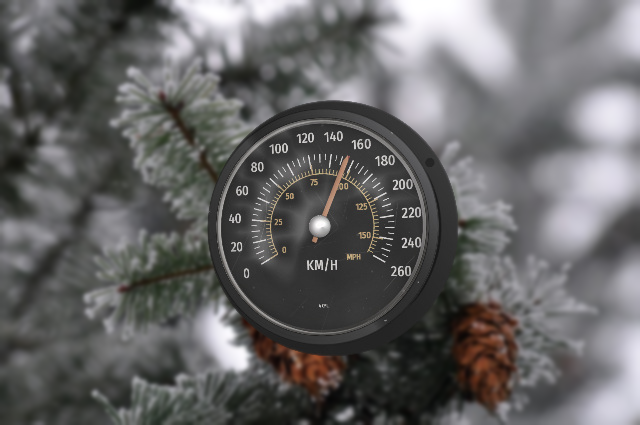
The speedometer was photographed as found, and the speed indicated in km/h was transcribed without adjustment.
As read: 155 km/h
